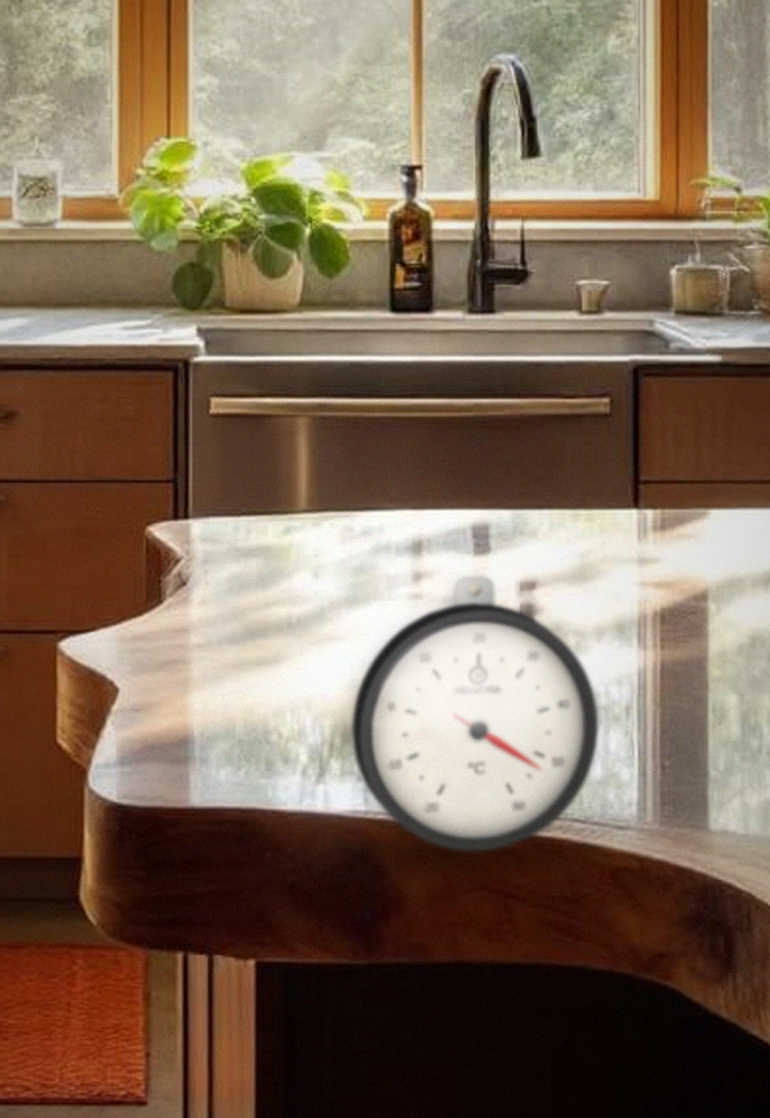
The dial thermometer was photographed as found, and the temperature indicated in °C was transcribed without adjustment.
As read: 52.5 °C
